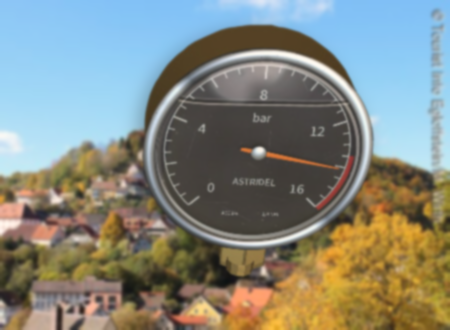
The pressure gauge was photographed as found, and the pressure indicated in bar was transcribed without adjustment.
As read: 14 bar
